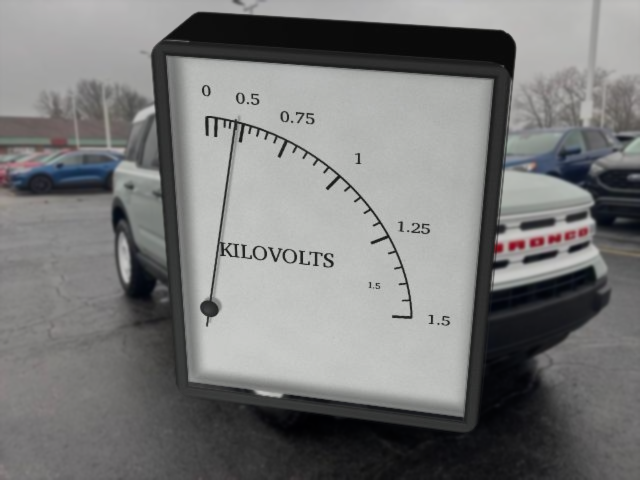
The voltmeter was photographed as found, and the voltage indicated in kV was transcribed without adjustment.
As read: 0.45 kV
